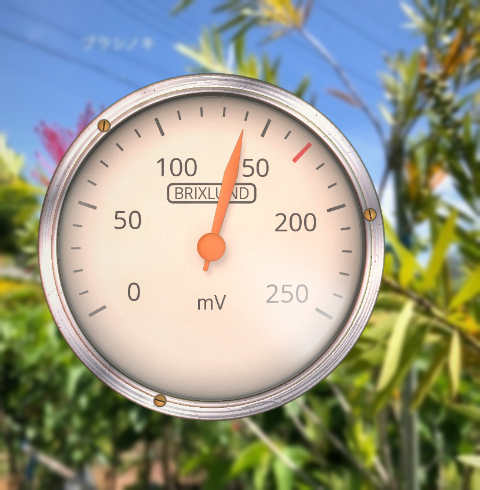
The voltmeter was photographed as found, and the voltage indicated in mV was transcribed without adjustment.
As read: 140 mV
